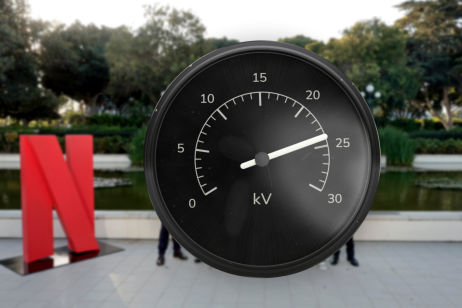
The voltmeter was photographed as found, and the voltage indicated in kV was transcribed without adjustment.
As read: 24 kV
